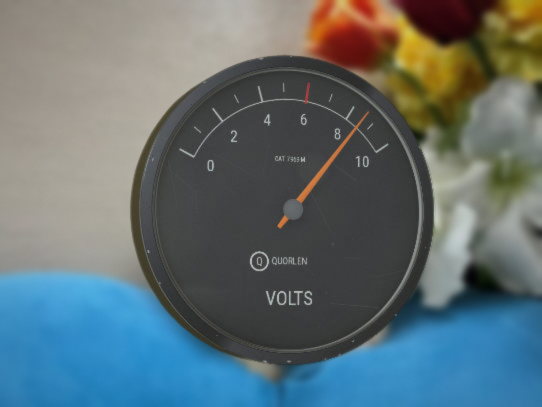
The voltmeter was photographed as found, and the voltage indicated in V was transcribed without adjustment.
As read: 8.5 V
